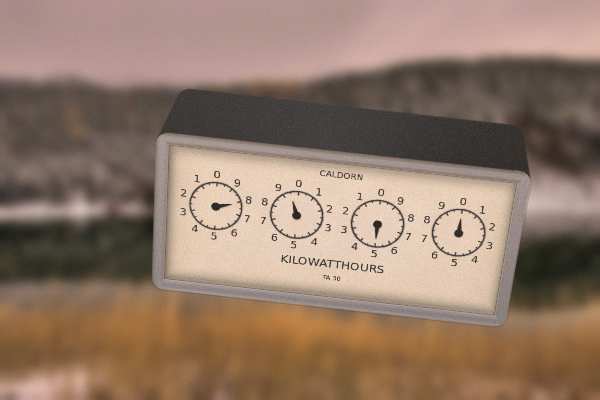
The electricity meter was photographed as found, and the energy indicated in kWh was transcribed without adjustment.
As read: 7950 kWh
